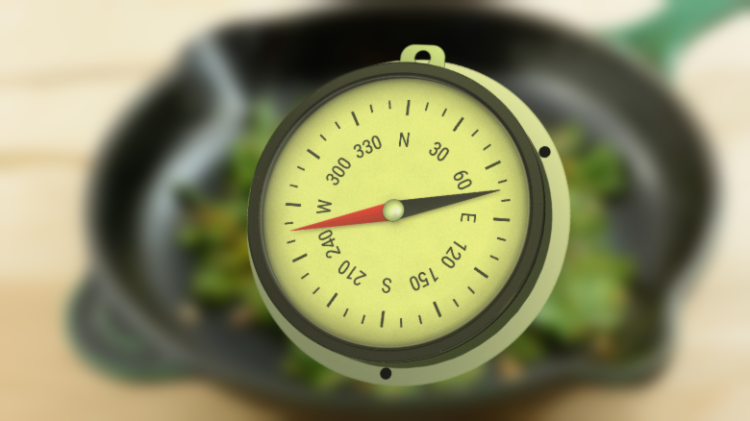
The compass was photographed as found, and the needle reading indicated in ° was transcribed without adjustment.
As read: 255 °
